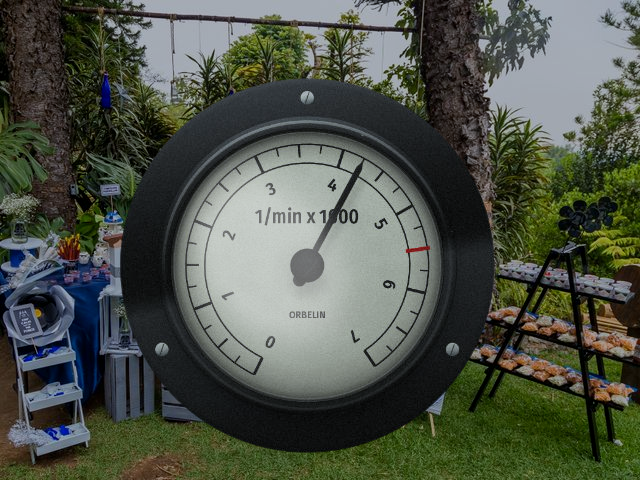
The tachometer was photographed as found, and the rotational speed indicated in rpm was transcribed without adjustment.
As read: 4250 rpm
